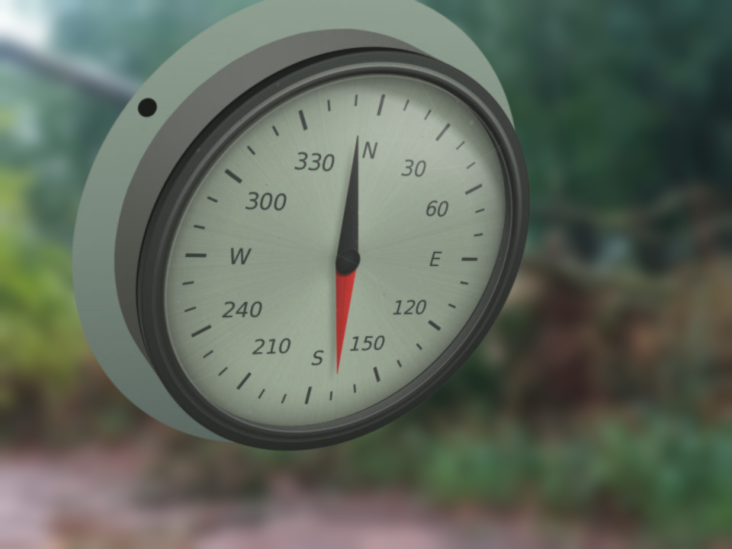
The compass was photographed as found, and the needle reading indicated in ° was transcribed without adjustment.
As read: 170 °
